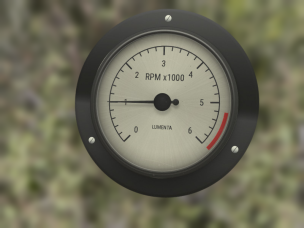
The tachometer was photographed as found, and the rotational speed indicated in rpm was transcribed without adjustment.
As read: 1000 rpm
